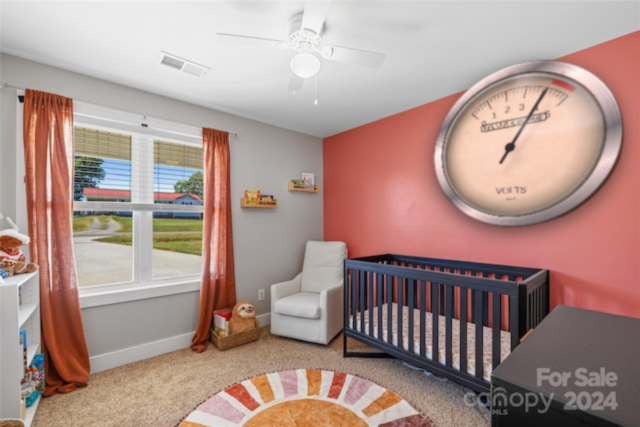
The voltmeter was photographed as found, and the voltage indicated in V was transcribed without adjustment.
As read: 4 V
